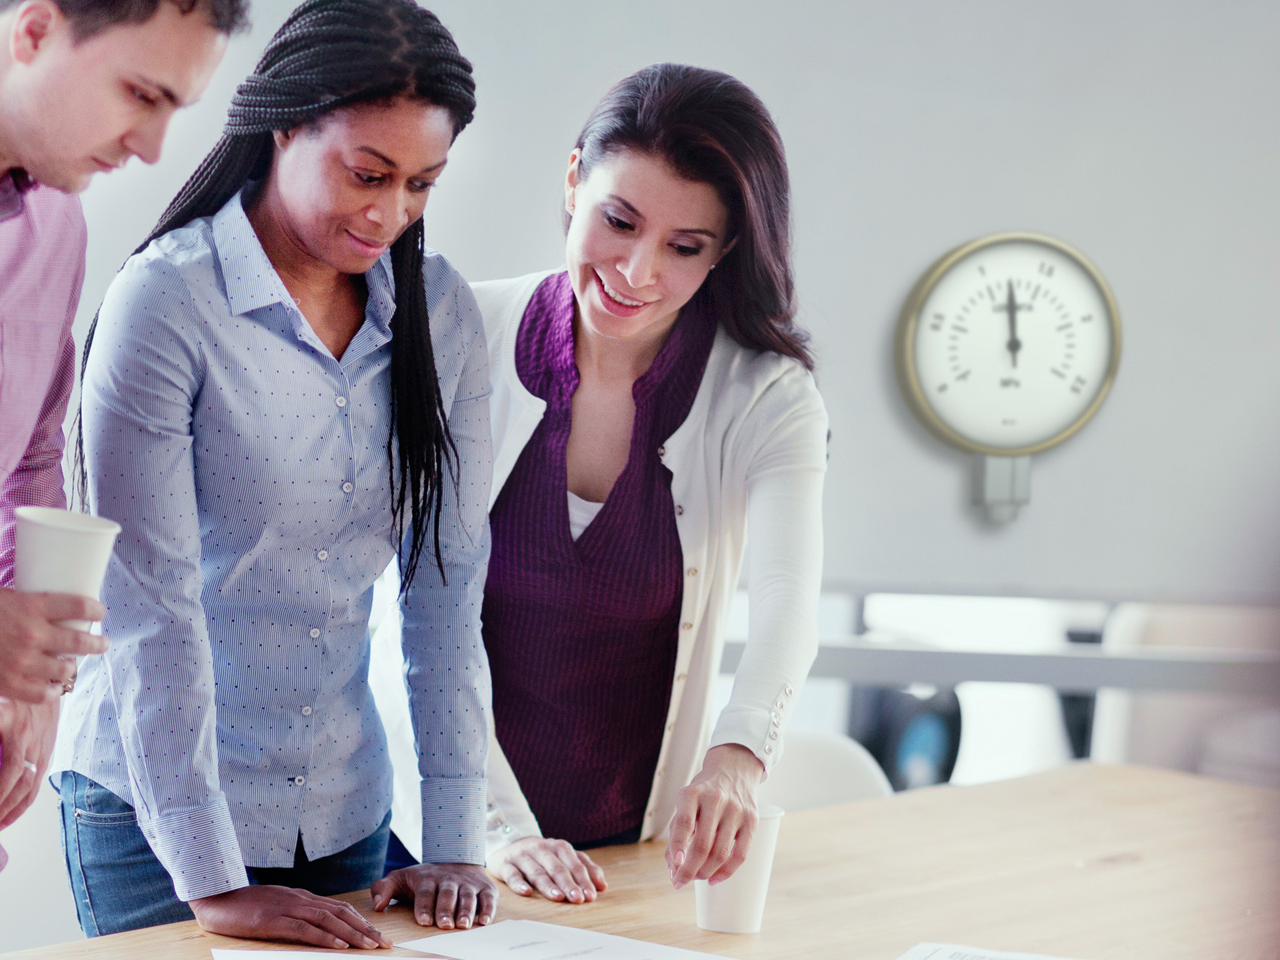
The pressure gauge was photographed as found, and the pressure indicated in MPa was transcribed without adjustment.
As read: 1.2 MPa
